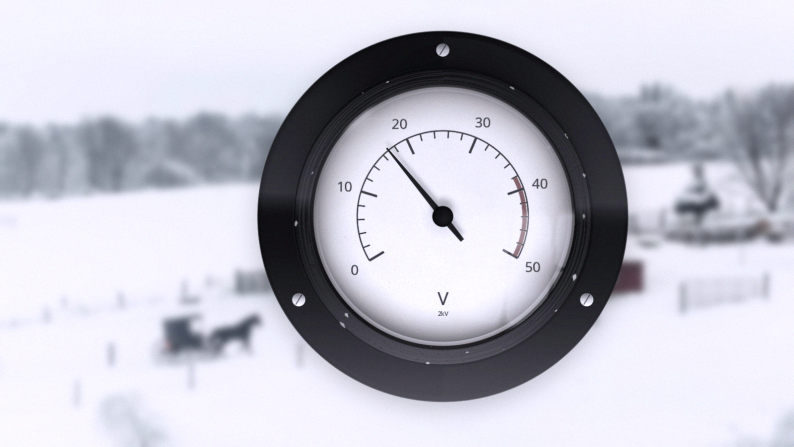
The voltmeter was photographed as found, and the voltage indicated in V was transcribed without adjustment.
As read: 17 V
